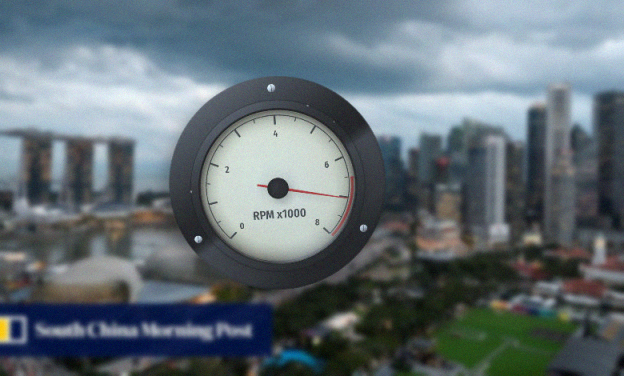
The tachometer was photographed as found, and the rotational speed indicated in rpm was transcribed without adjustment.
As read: 7000 rpm
